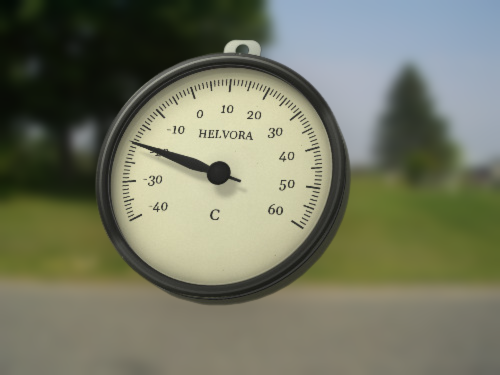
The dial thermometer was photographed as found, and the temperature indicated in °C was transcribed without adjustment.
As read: -20 °C
